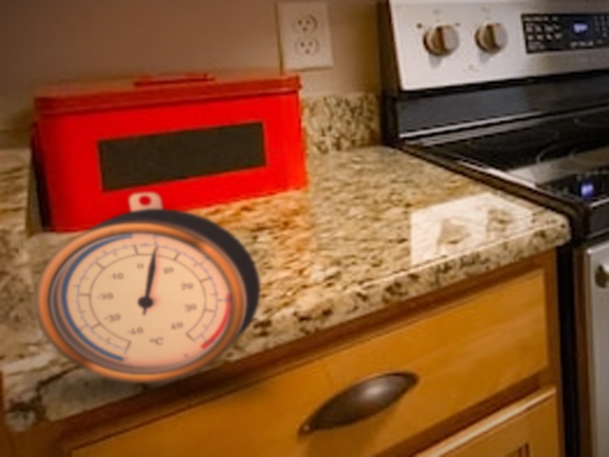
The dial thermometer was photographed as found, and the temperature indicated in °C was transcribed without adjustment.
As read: 5 °C
